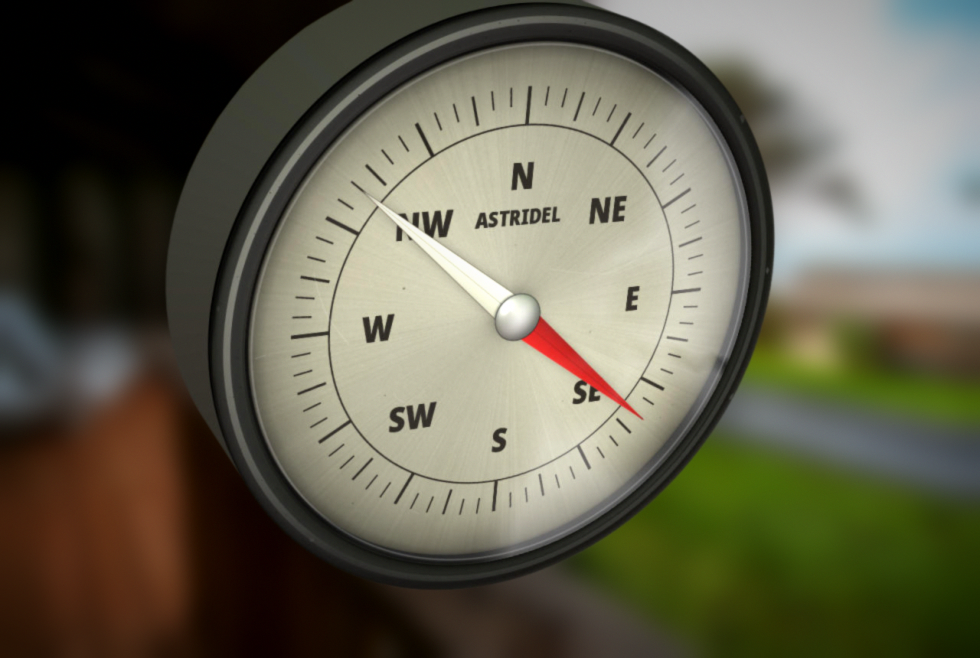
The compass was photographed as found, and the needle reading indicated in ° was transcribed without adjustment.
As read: 130 °
